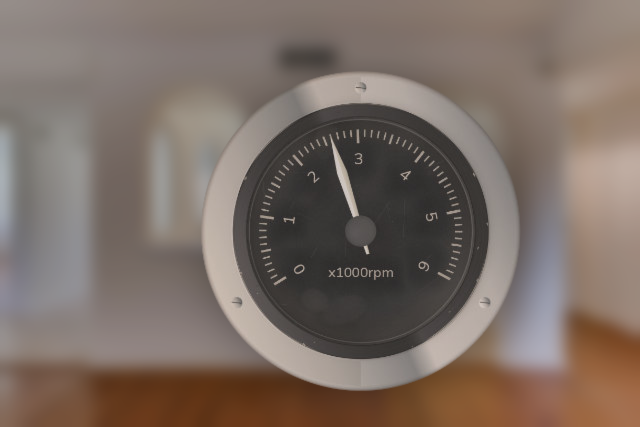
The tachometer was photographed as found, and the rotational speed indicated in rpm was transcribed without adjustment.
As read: 2600 rpm
